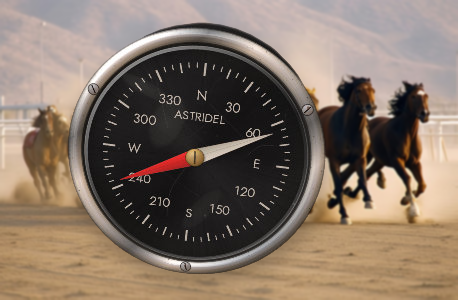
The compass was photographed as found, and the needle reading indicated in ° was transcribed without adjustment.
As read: 245 °
